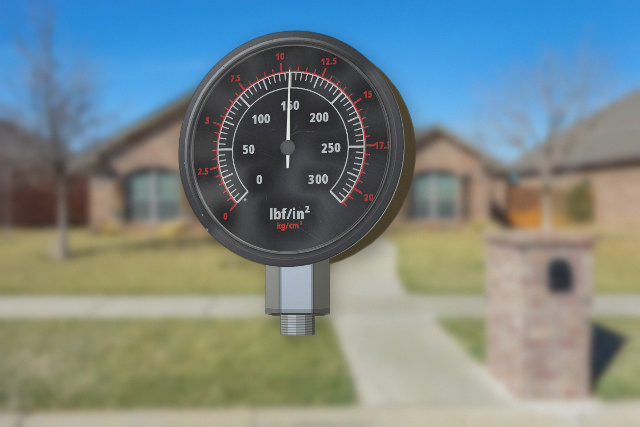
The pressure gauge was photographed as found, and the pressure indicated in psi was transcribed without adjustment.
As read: 150 psi
